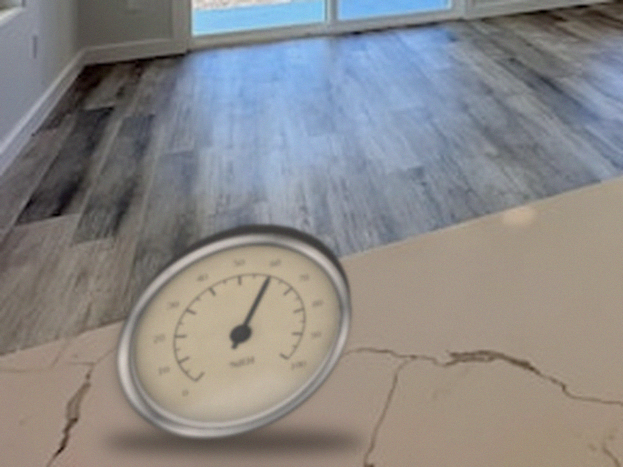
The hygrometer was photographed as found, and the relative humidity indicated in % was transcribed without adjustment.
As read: 60 %
